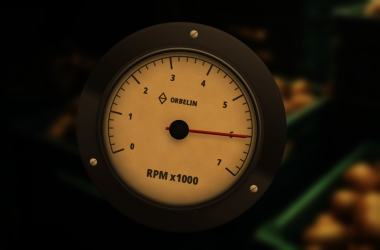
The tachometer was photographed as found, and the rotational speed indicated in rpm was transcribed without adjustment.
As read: 6000 rpm
